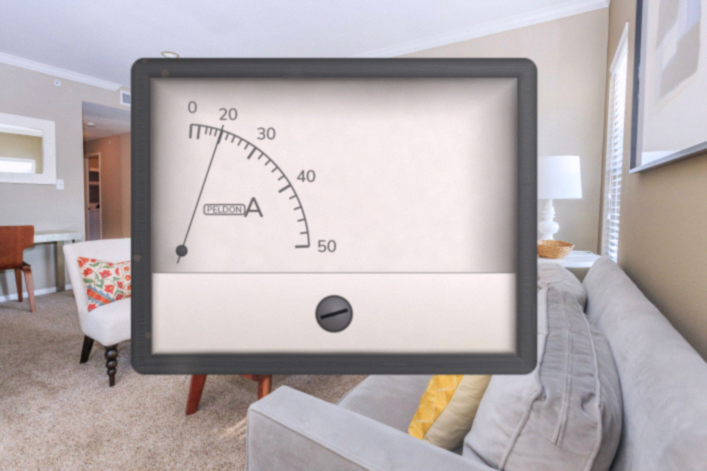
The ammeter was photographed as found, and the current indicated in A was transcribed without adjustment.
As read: 20 A
